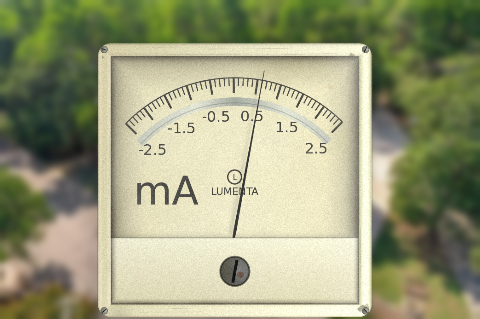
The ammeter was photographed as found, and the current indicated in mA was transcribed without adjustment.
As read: 0.6 mA
